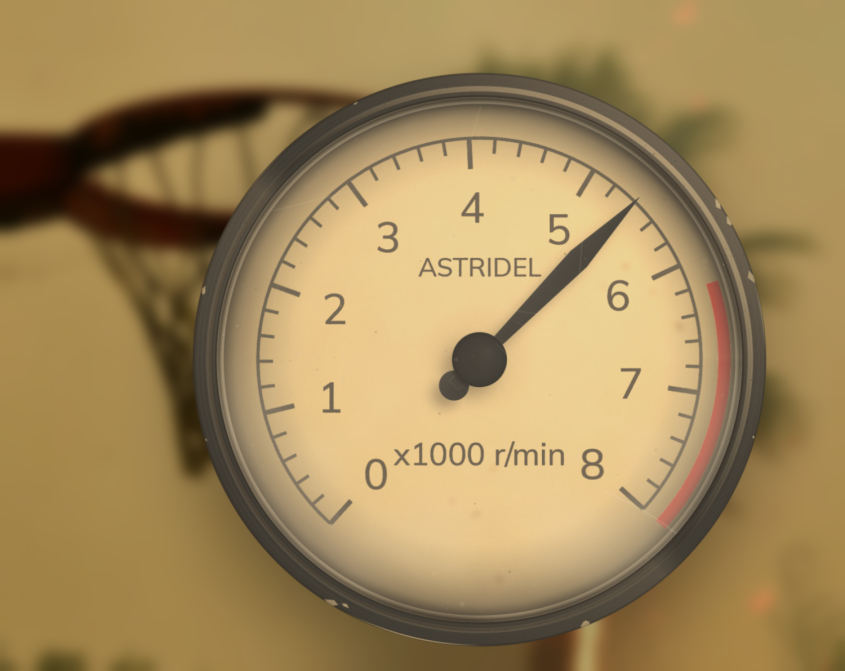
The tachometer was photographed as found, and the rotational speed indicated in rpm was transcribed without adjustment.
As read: 5400 rpm
